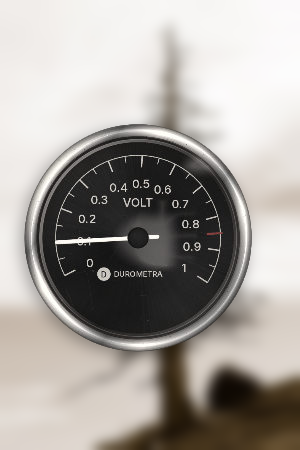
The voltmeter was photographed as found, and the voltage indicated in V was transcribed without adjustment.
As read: 0.1 V
